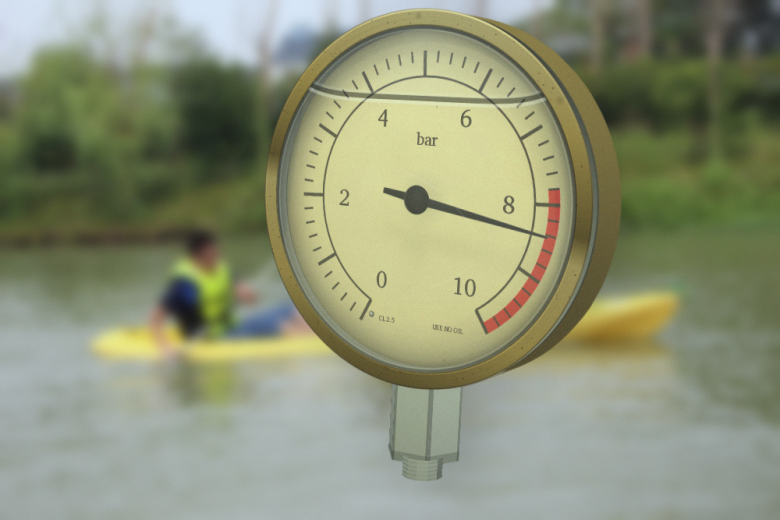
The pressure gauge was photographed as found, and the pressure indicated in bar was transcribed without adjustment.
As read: 8.4 bar
